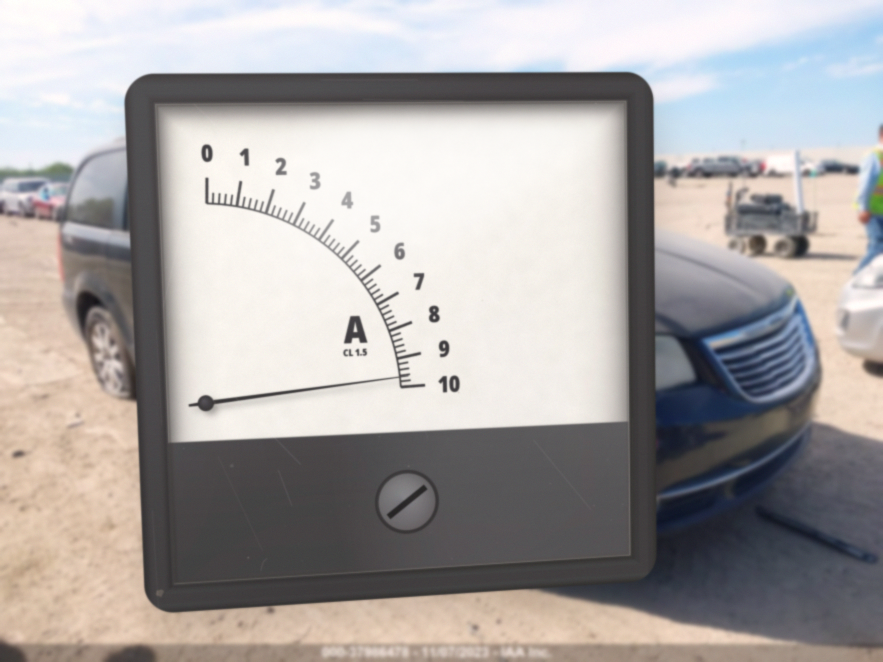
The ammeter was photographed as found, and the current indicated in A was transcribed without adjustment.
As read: 9.6 A
